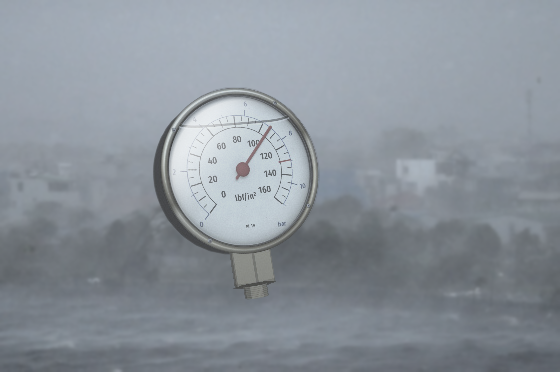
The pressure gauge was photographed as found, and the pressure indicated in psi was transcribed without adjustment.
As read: 105 psi
